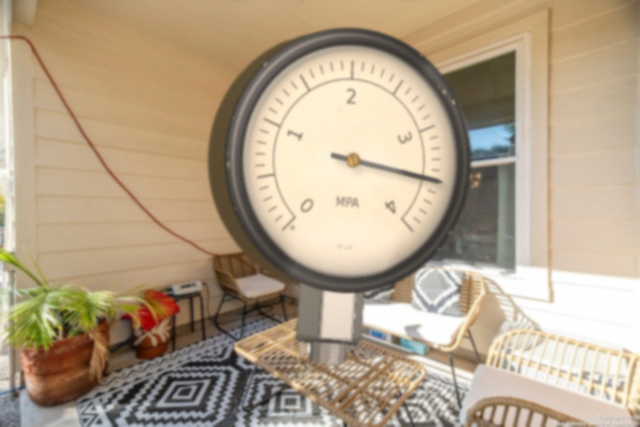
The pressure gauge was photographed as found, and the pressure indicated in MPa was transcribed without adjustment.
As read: 3.5 MPa
